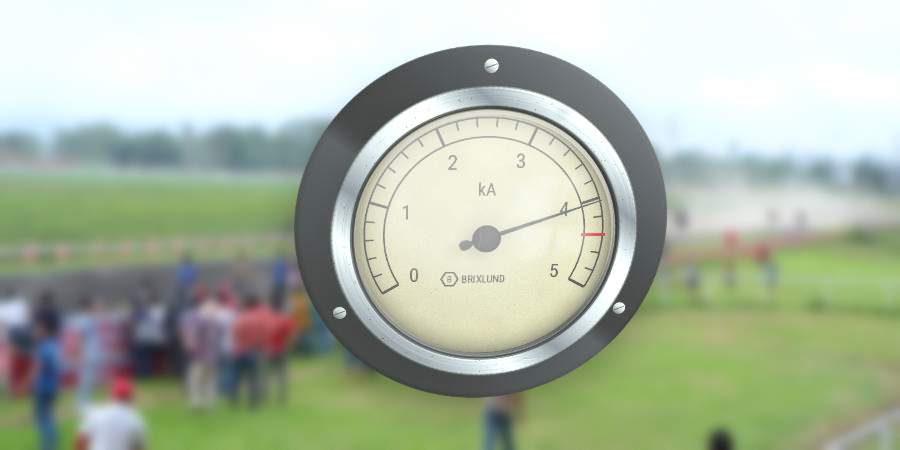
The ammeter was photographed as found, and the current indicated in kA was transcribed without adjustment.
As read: 4 kA
